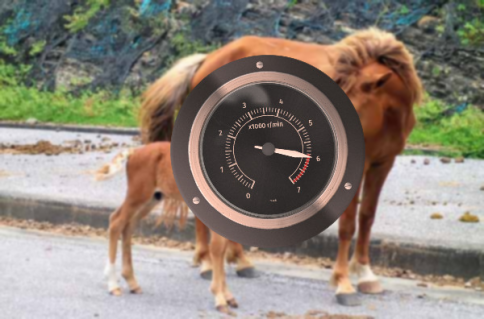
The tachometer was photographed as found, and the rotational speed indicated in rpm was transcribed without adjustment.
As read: 6000 rpm
